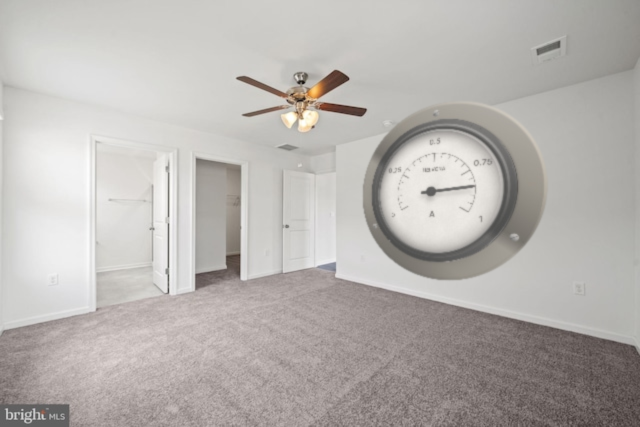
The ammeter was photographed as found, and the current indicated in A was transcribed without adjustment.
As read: 0.85 A
